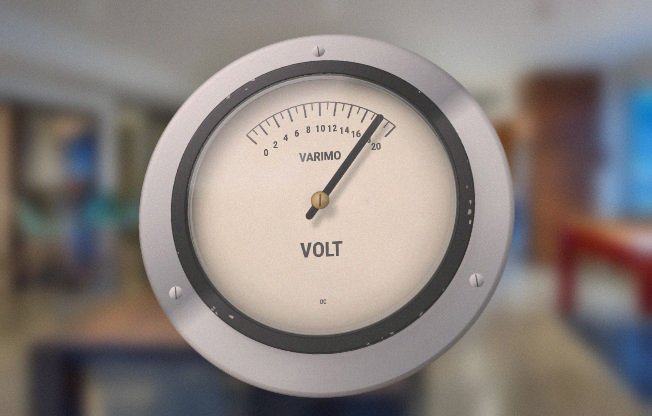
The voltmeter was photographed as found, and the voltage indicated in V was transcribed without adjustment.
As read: 18 V
